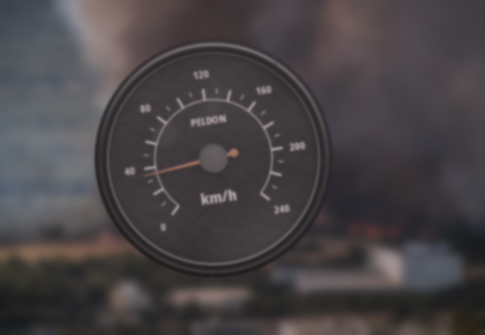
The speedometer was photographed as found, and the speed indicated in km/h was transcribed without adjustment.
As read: 35 km/h
